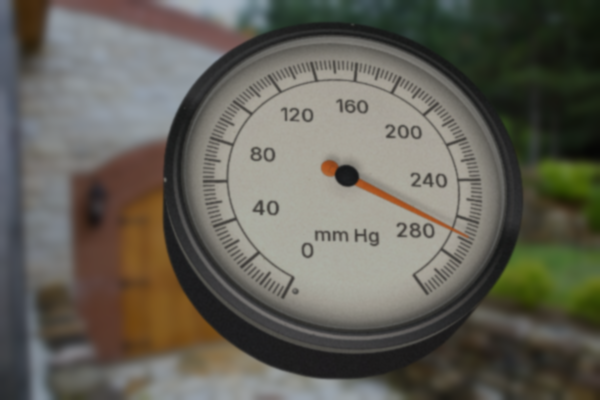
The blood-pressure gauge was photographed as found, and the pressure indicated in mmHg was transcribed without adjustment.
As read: 270 mmHg
